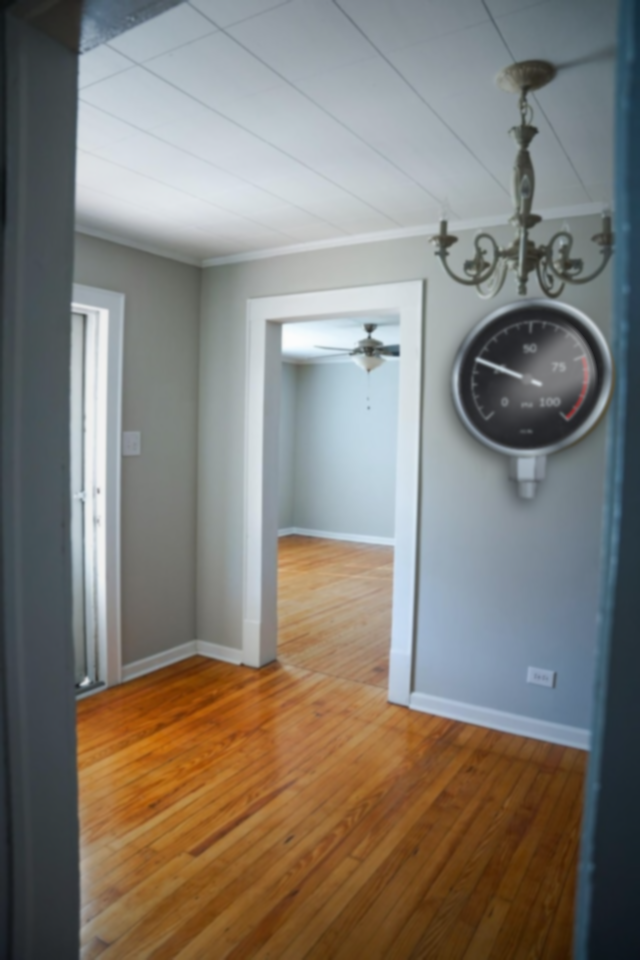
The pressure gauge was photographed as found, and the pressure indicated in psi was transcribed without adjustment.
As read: 25 psi
